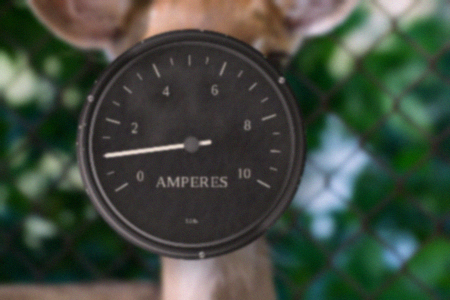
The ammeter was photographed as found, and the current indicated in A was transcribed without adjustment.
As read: 1 A
